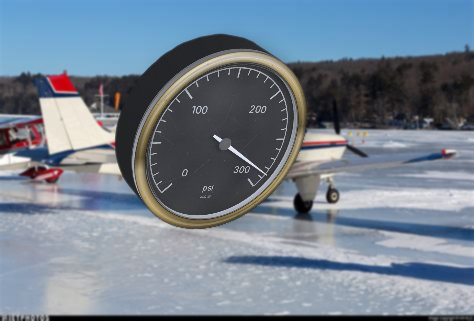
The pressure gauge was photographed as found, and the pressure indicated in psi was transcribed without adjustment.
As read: 285 psi
